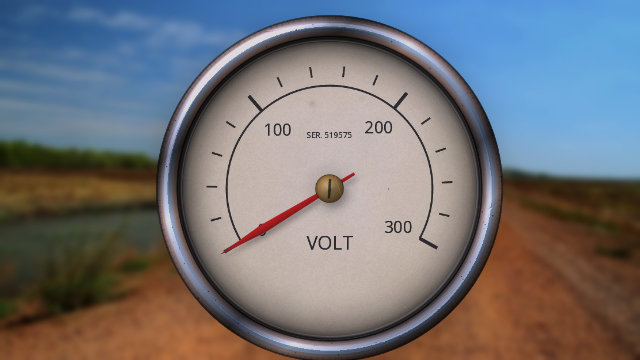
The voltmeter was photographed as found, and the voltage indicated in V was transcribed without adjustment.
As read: 0 V
